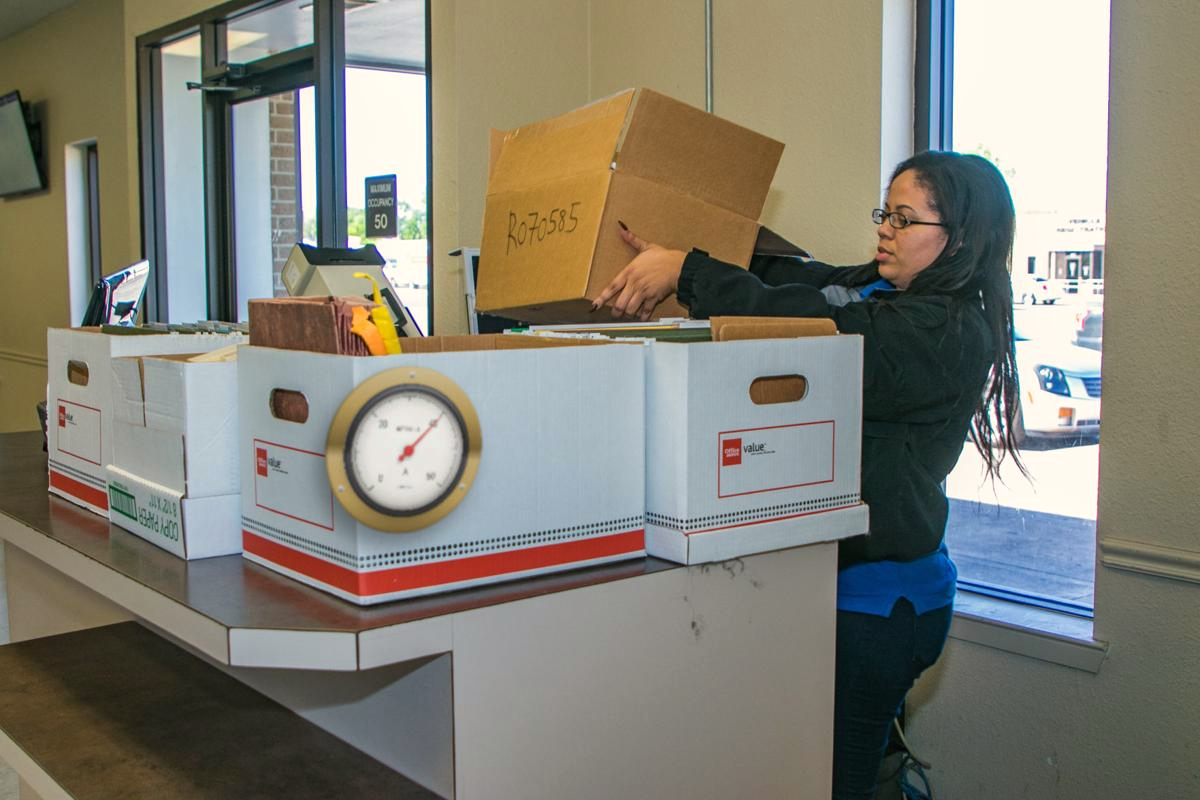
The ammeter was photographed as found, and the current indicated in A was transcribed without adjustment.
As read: 40 A
